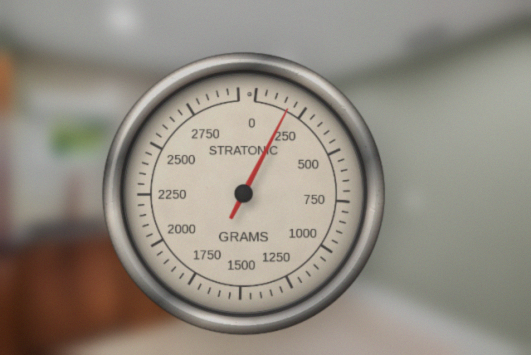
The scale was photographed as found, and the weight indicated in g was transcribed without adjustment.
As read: 175 g
